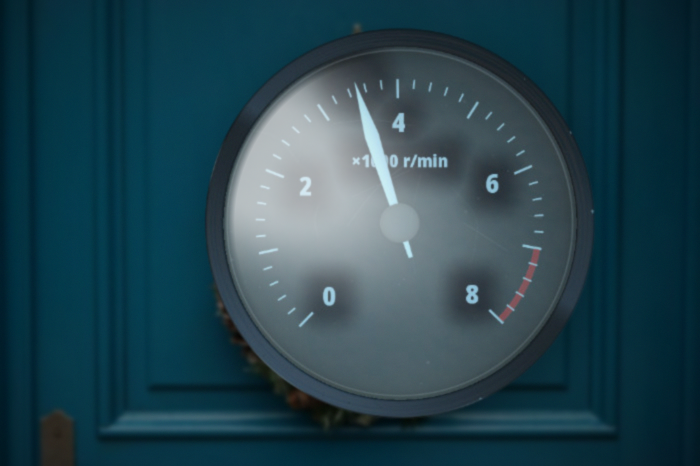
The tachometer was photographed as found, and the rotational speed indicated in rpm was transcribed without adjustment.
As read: 3500 rpm
